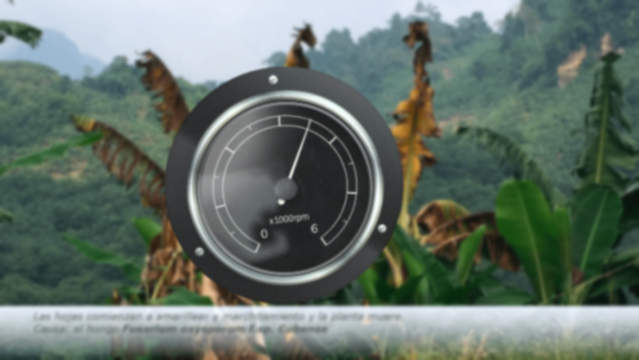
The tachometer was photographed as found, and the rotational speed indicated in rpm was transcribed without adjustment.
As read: 3500 rpm
